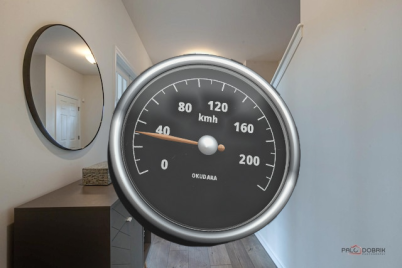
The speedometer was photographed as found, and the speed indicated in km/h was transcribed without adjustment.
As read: 30 km/h
